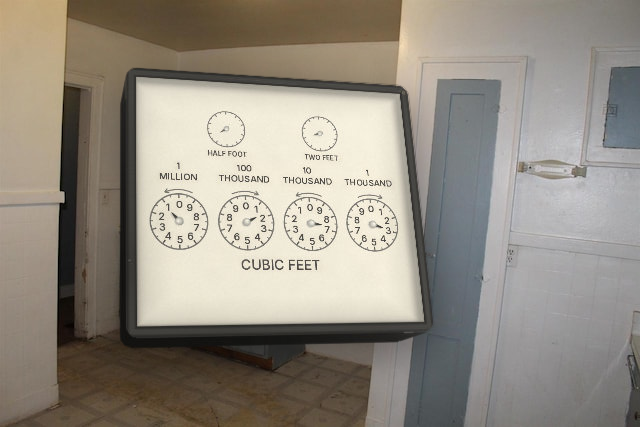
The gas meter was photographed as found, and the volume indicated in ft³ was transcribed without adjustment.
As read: 117300 ft³
